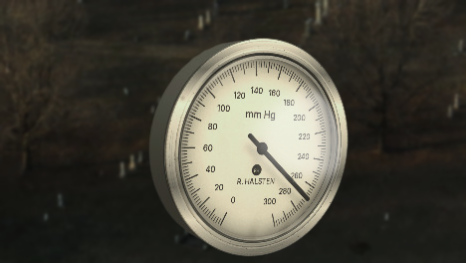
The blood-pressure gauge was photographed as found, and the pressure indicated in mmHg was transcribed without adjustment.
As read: 270 mmHg
